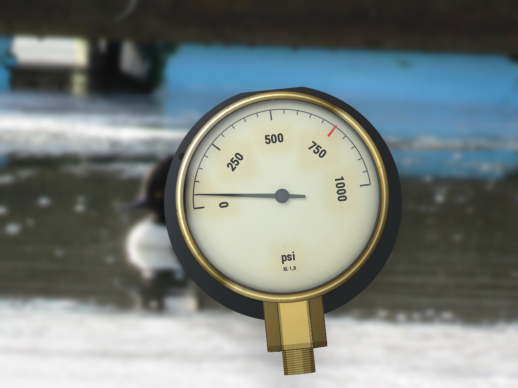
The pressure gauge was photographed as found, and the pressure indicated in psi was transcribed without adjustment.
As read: 50 psi
